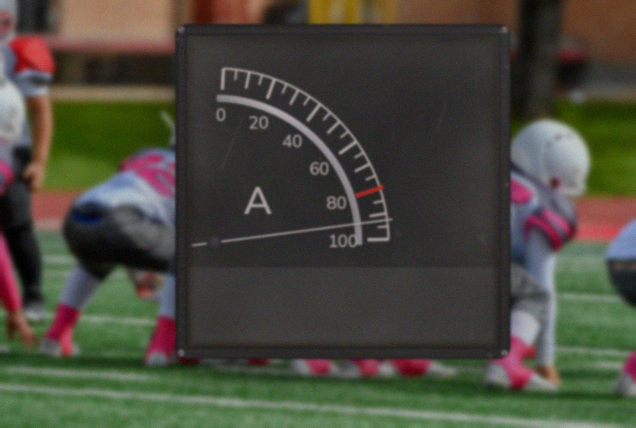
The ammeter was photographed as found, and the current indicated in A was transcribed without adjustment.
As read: 92.5 A
